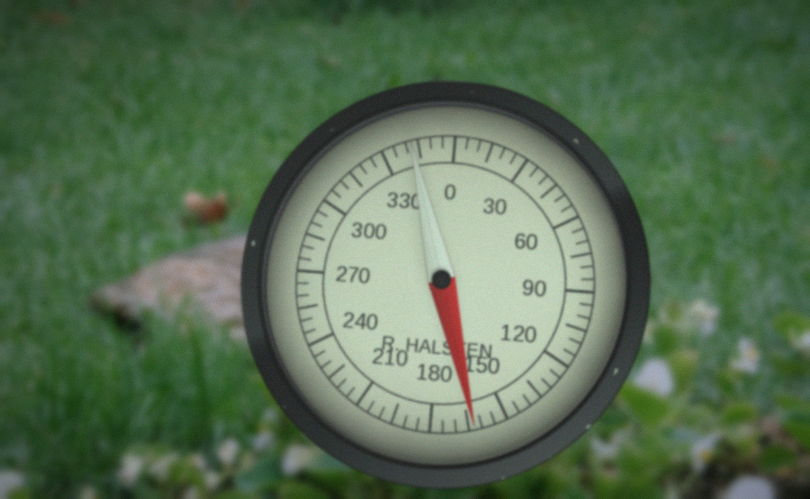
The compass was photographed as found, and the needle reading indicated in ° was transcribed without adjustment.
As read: 162.5 °
